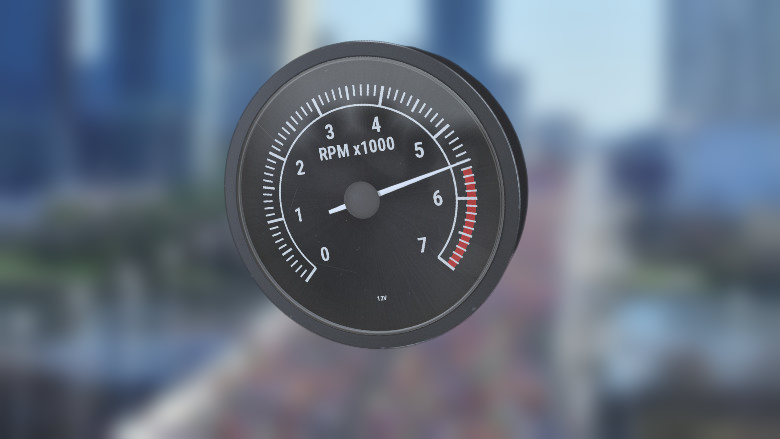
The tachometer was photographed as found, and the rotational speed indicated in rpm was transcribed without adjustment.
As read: 5500 rpm
